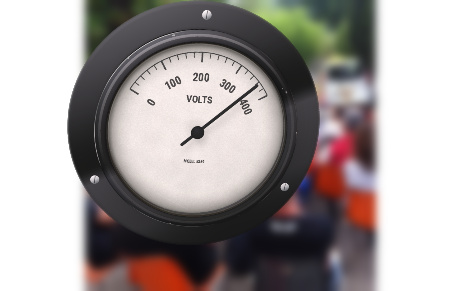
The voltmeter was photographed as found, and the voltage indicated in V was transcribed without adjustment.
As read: 360 V
